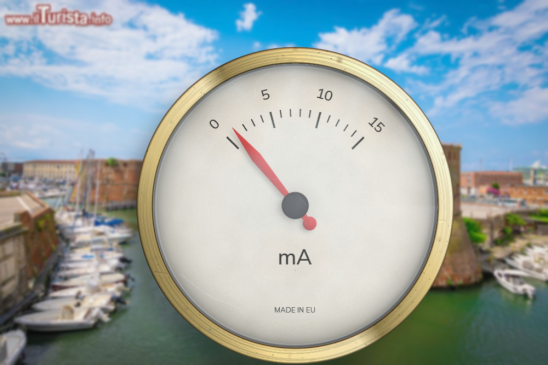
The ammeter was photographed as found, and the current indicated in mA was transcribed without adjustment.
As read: 1 mA
